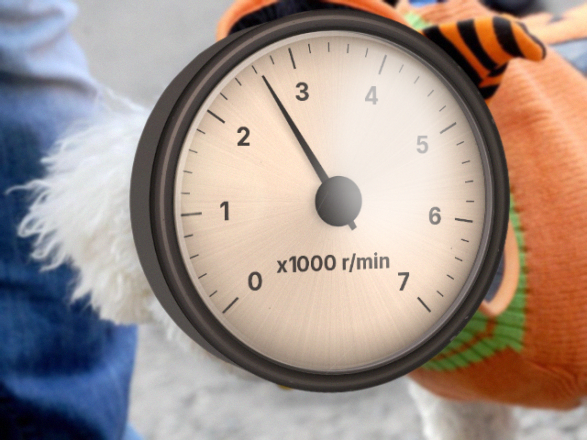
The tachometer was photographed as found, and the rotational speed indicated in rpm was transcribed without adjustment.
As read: 2600 rpm
